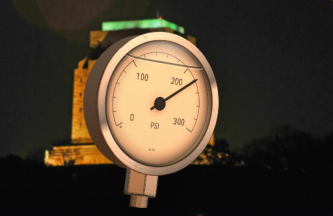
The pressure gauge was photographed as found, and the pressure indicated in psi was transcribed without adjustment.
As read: 220 psi
